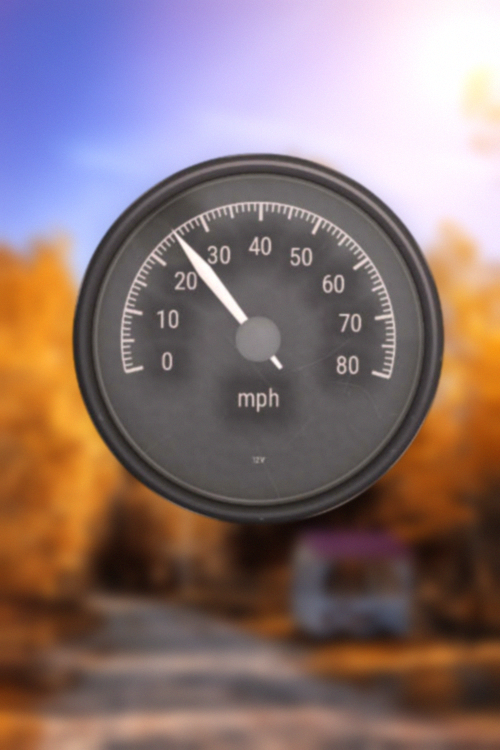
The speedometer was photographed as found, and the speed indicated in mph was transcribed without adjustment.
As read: 25 mph
